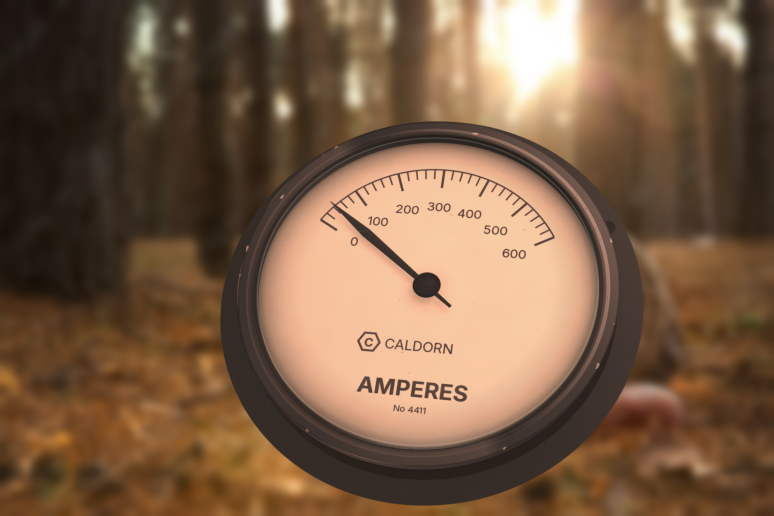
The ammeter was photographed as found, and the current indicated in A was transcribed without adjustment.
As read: 40 A
